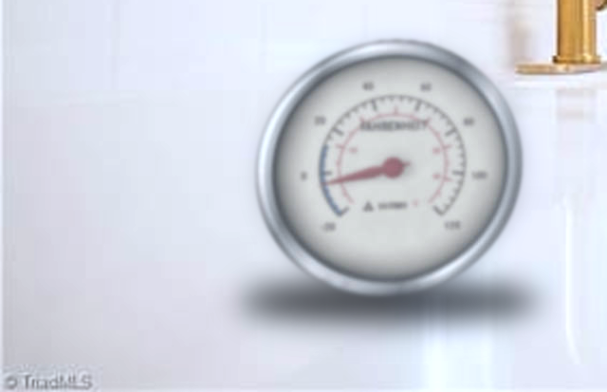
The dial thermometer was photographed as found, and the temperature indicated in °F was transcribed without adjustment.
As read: -4 °F
